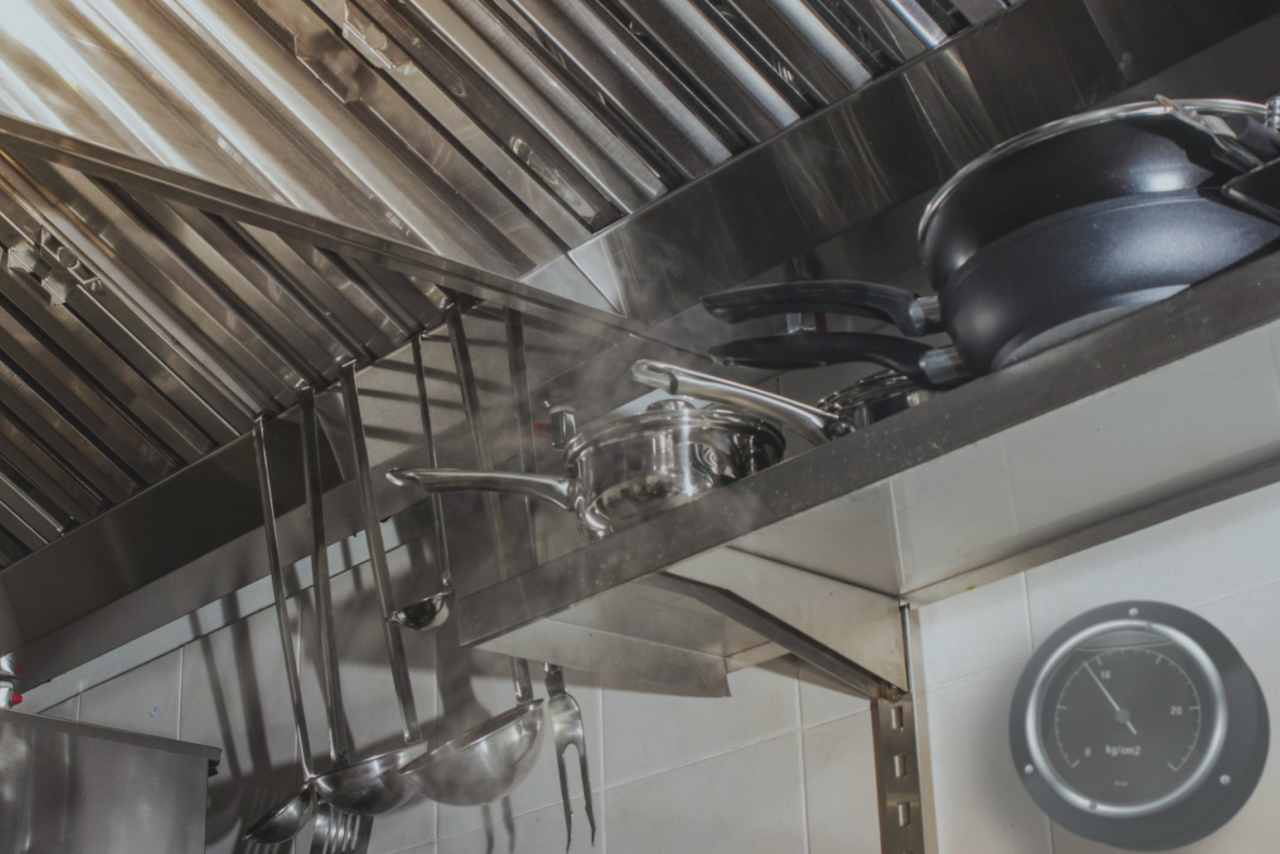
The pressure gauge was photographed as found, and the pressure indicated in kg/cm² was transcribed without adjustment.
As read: 9 kg/cm²
